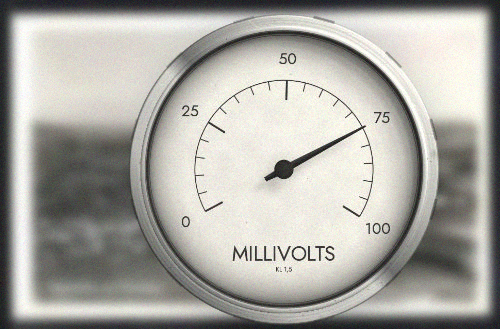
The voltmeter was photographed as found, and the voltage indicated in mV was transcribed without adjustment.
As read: 75 mV
